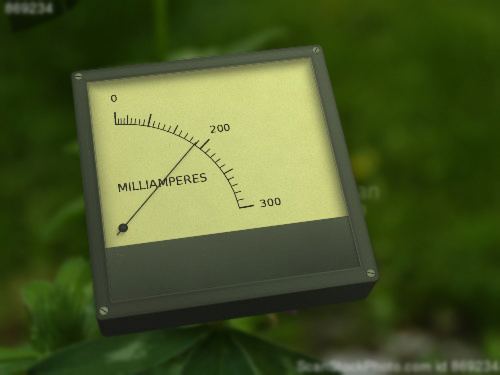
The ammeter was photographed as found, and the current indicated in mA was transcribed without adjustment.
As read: 190 mA
